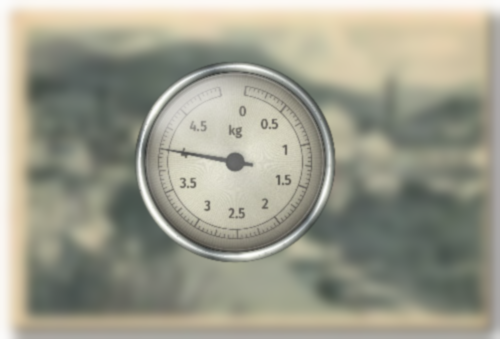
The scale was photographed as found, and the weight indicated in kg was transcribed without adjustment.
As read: 4 kg
